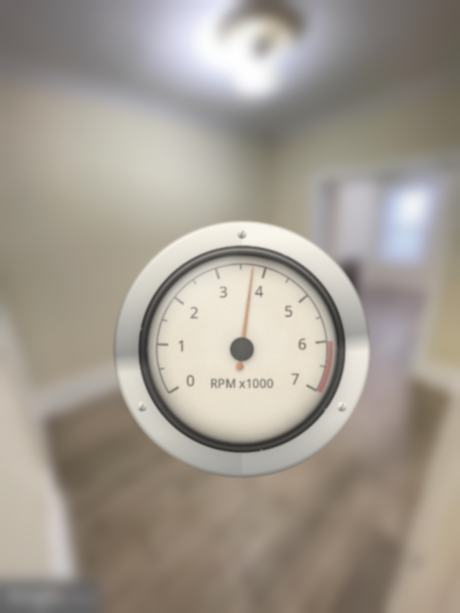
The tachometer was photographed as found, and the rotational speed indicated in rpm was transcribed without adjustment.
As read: 3750 rpm
